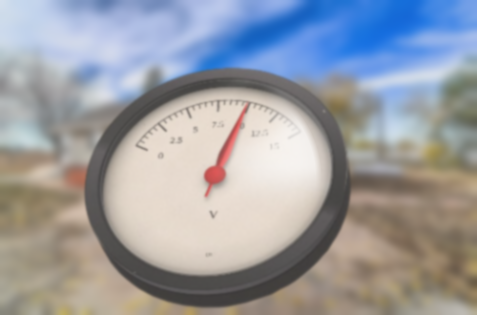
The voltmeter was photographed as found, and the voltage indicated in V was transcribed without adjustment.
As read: 10 V
